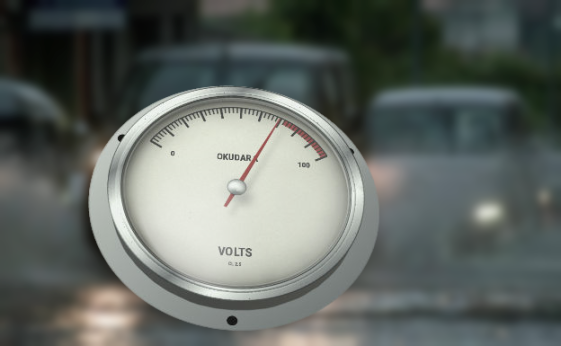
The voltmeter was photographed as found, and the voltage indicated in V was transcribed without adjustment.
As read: 70 V
